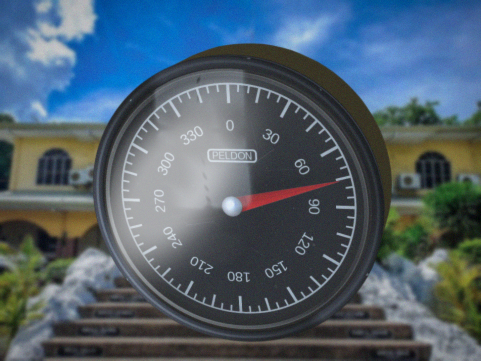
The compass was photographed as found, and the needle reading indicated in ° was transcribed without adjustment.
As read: 75 °
